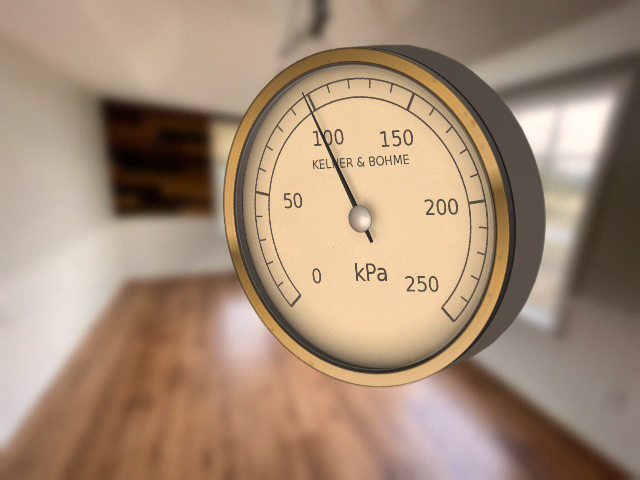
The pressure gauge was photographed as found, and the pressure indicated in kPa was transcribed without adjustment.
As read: 100 kPa
